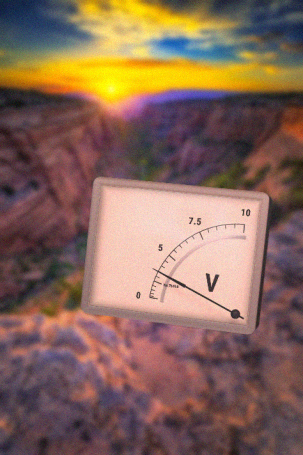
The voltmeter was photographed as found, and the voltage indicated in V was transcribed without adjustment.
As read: 3.5 V
